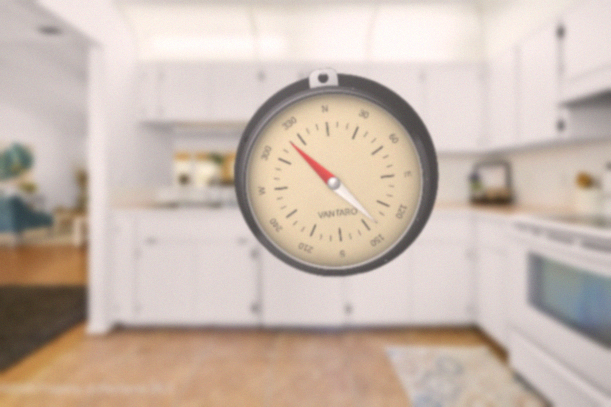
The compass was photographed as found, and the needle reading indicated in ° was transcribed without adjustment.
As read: 320 °
